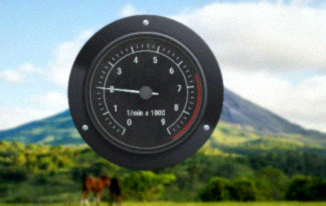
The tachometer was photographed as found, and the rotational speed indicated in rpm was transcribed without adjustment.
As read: 2000 rpm
